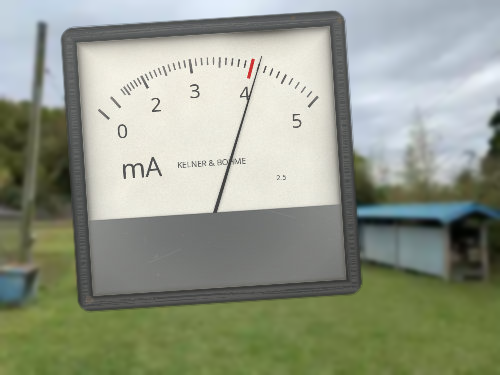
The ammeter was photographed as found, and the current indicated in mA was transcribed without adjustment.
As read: 4.1 mA
